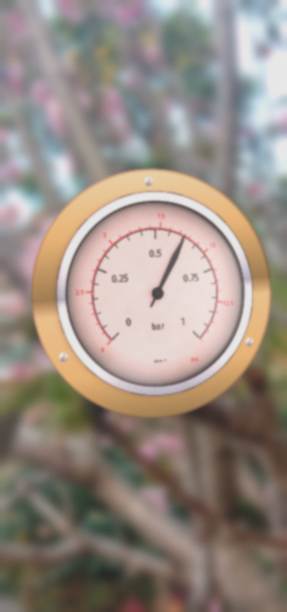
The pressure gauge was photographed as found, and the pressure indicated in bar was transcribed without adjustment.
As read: 0.6 bar
